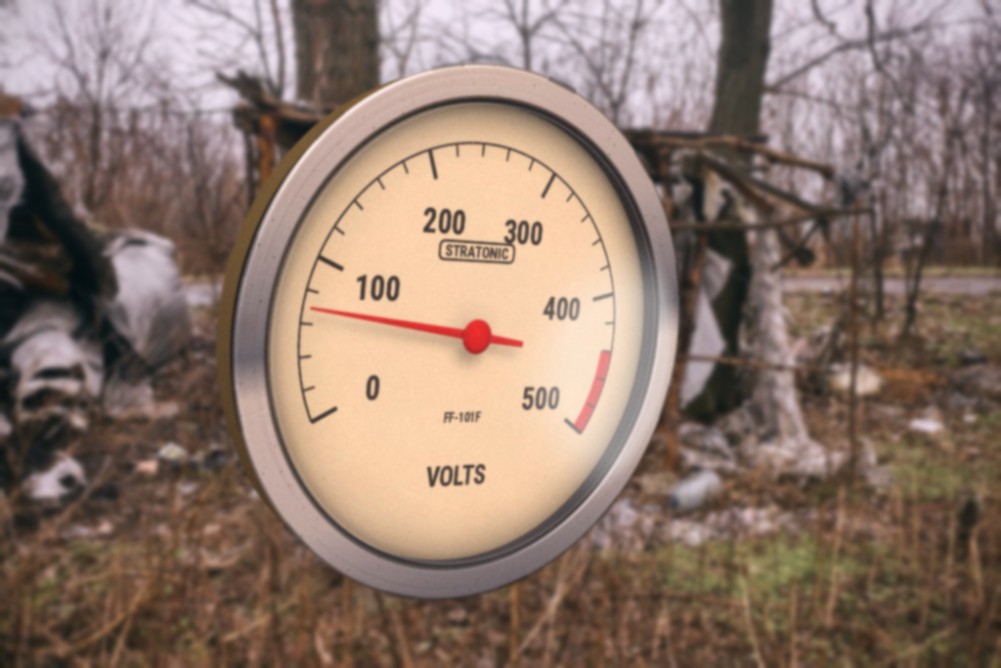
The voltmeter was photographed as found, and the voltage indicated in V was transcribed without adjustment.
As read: 70 V
